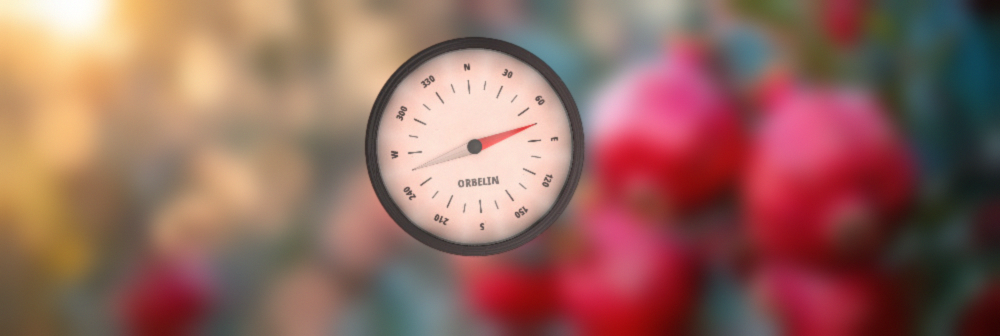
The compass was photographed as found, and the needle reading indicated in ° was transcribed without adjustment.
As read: 75 °
